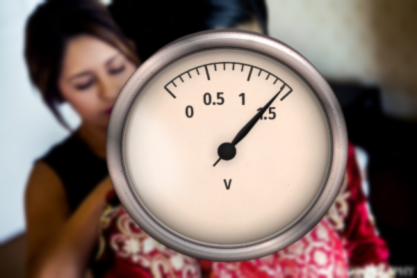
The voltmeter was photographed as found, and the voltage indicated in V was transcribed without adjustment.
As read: 1.4 V
